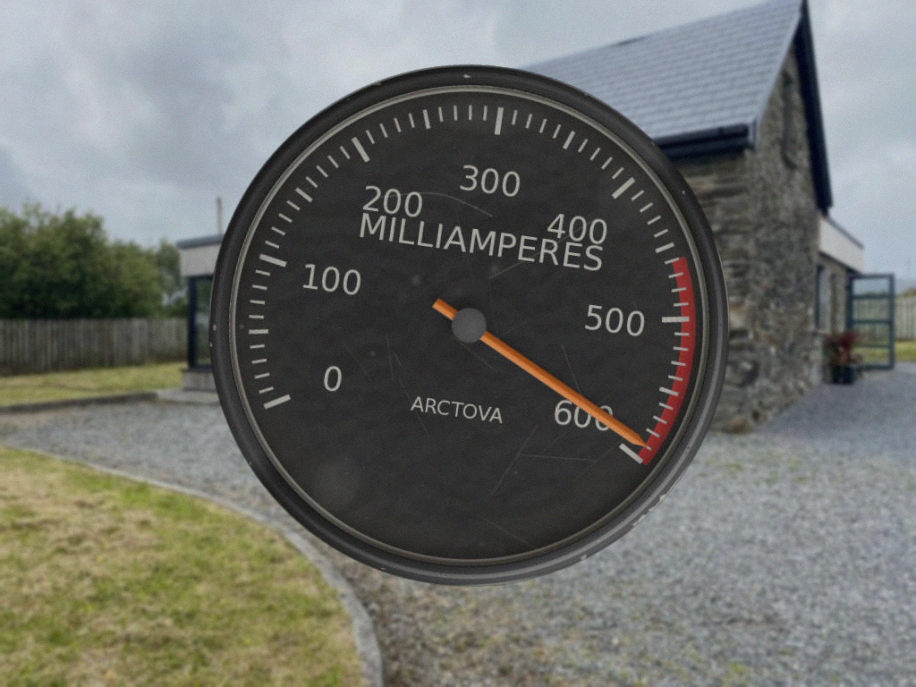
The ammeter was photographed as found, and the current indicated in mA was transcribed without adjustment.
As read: 590 mA
